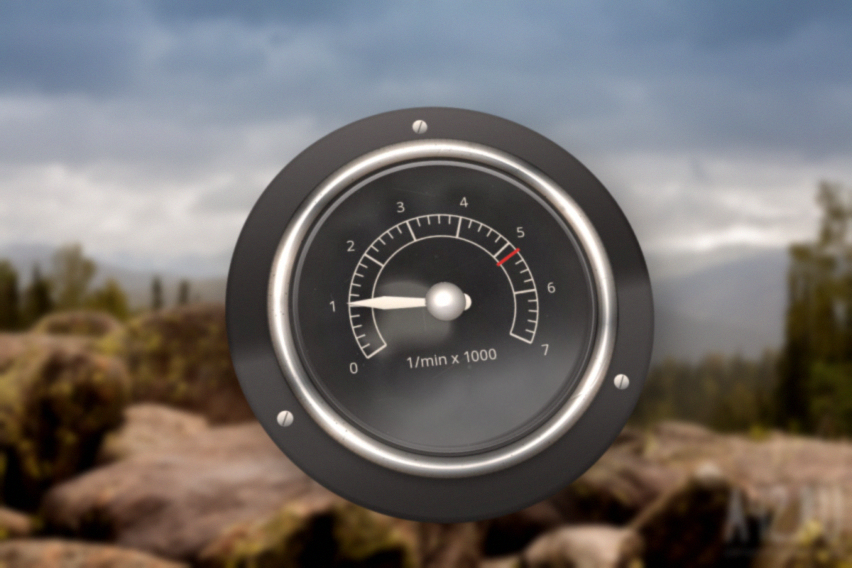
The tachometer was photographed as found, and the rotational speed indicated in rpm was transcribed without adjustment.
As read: 1000 rpm
